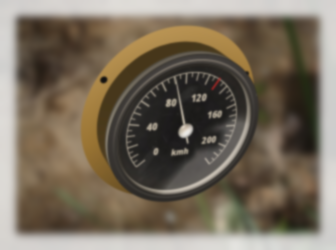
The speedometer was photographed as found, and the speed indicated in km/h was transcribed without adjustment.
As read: 90 km/h
